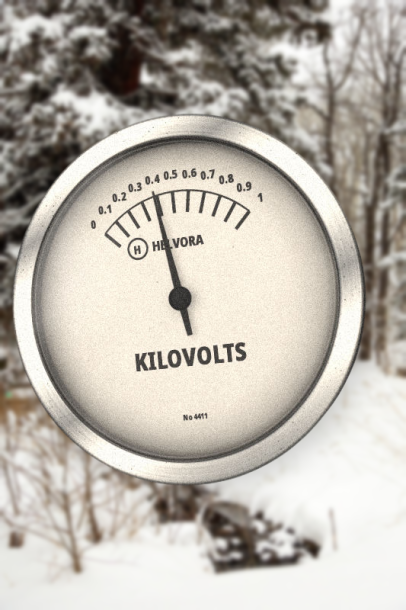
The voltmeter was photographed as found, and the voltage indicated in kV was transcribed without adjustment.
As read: 0.4 kV
